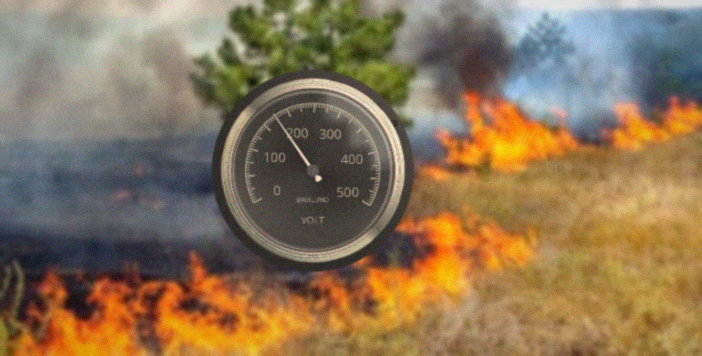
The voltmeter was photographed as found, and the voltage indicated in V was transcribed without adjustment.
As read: 175 V
